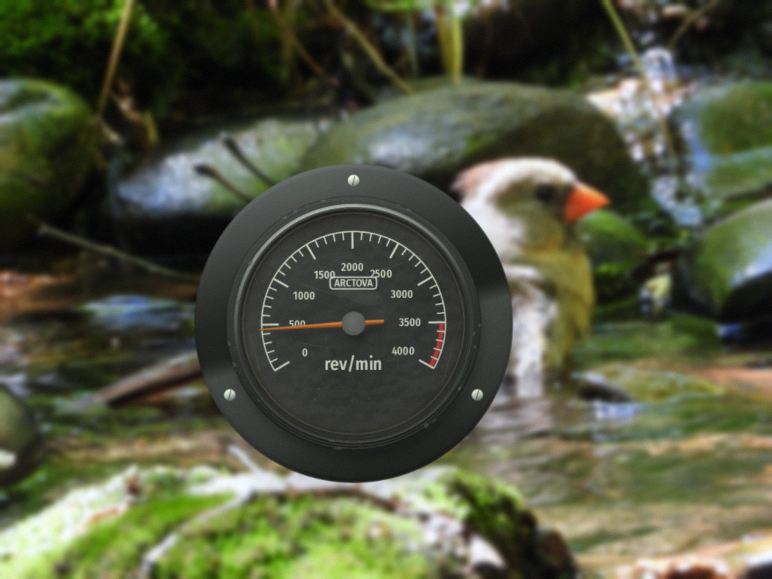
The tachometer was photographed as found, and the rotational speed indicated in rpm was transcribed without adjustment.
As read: 450 rpm
